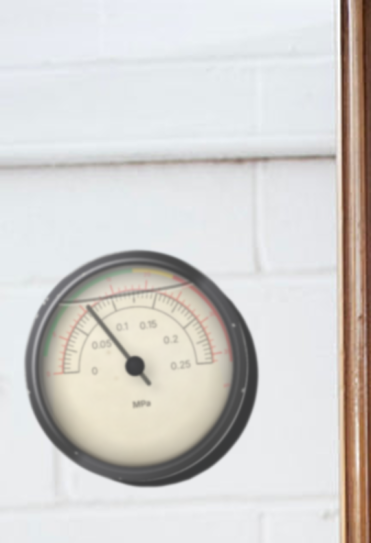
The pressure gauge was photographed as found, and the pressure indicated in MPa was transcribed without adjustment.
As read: 0.075 MPa
